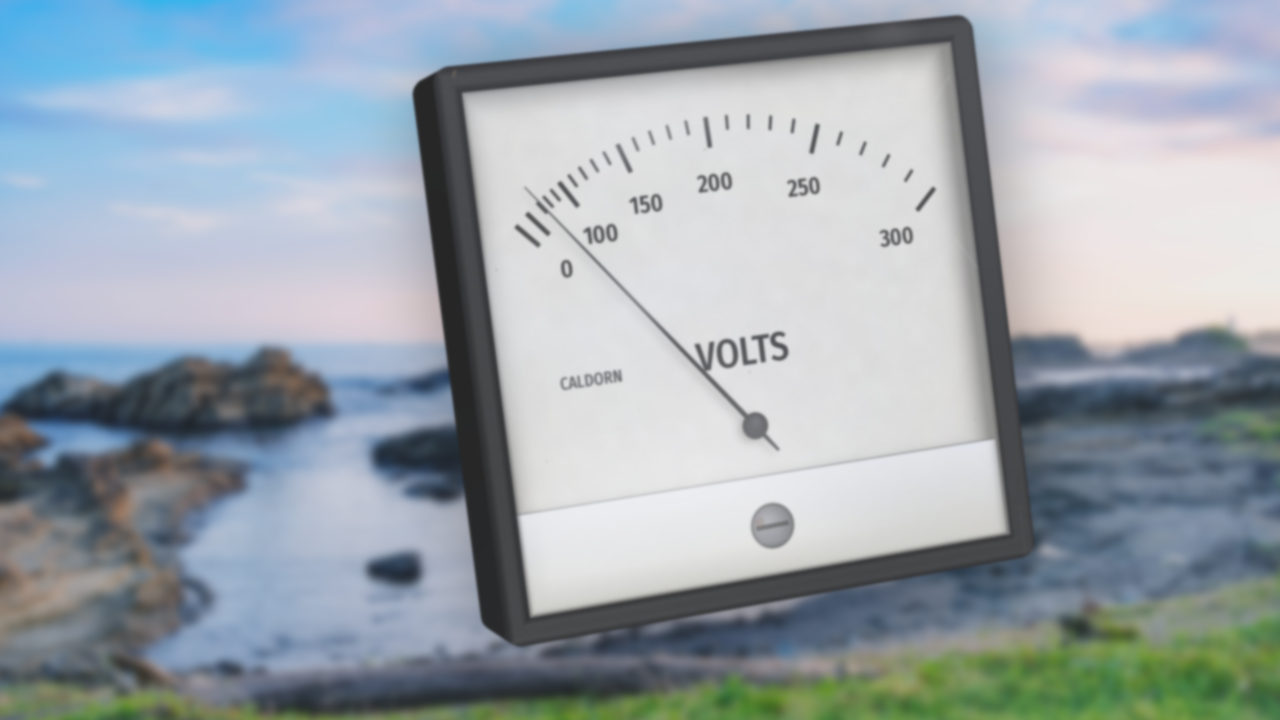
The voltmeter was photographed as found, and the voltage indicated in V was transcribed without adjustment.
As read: 70 V
